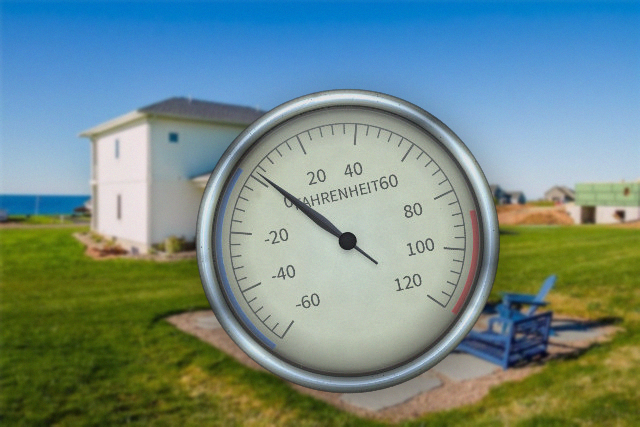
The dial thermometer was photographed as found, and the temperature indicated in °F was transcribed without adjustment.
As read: 2 °F
